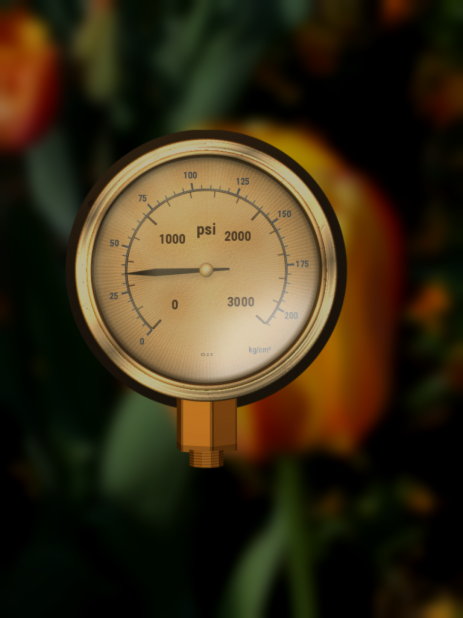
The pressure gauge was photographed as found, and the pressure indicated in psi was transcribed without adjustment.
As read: 500 psi
